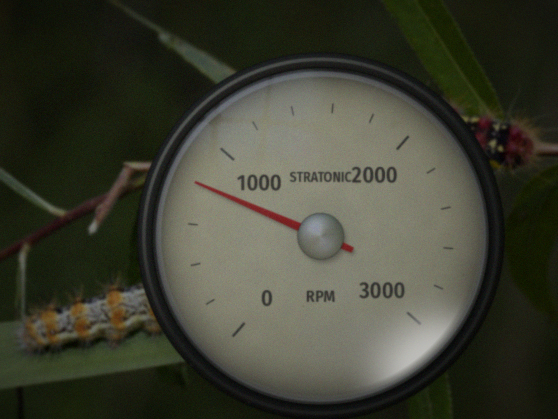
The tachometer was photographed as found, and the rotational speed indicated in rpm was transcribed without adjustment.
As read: 800 rpm
